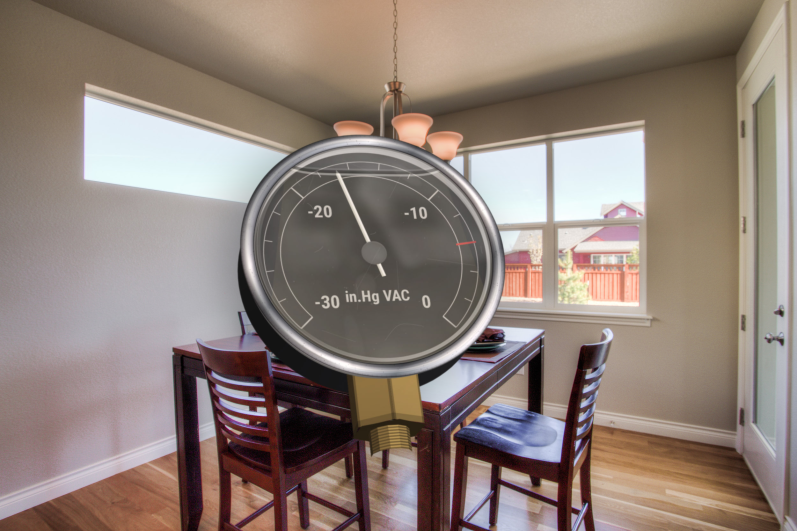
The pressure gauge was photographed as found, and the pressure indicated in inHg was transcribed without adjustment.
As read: -17 inHg
